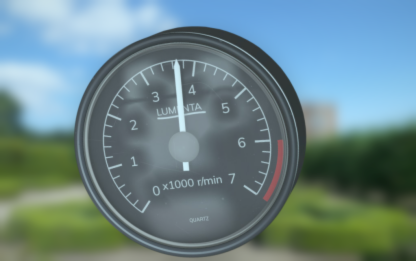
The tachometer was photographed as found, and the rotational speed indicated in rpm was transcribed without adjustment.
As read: 3700 rpm
